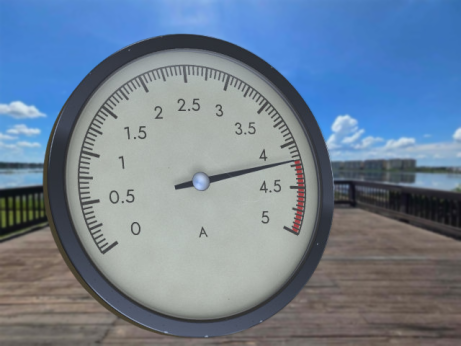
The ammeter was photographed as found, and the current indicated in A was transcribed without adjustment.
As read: 4.2 A
